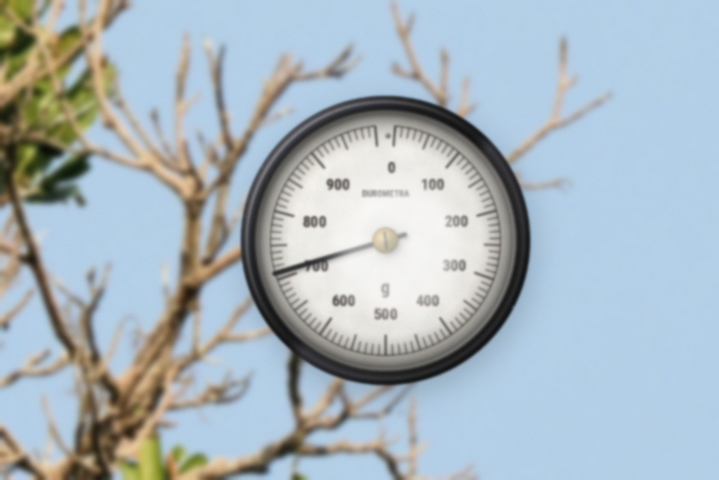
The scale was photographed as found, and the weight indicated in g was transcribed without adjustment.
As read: 710 g
